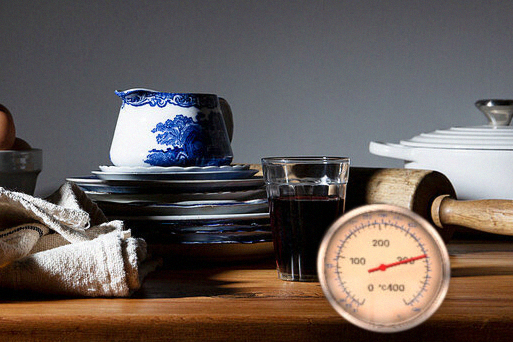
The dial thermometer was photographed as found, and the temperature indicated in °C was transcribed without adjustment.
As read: 300 °C
